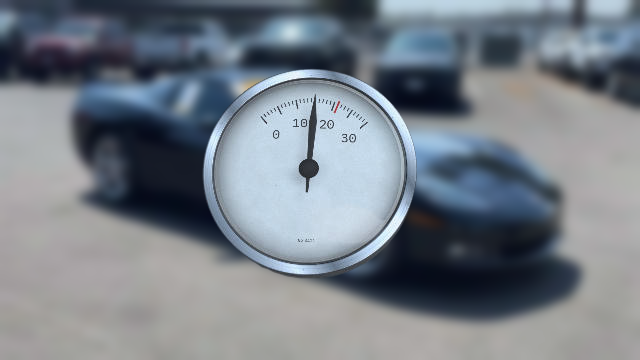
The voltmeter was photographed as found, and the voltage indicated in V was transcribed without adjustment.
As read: 15 V
